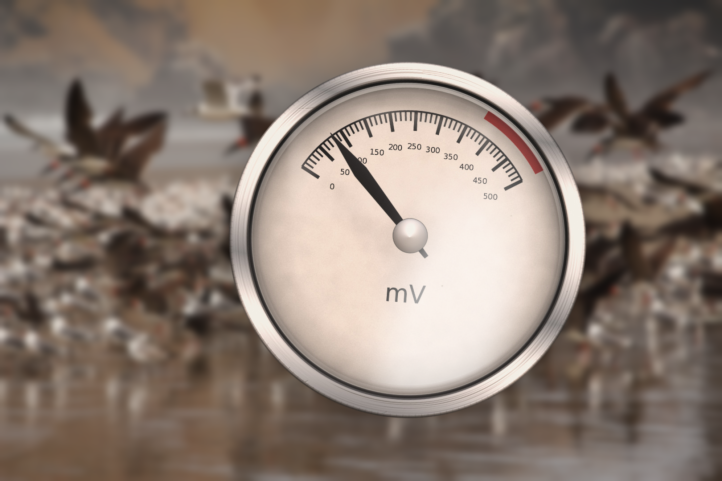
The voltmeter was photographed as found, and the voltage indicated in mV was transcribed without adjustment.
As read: 80 mV
